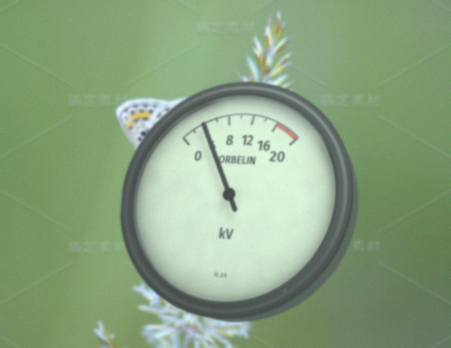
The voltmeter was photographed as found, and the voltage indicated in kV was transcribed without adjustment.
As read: 4 kV
